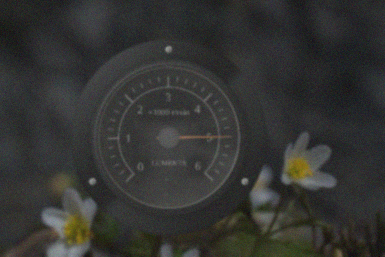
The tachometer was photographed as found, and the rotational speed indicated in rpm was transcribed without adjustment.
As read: 5000 rpm
